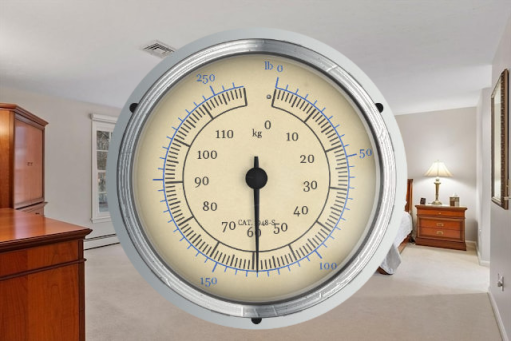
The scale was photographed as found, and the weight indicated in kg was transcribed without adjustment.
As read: 59 kg
